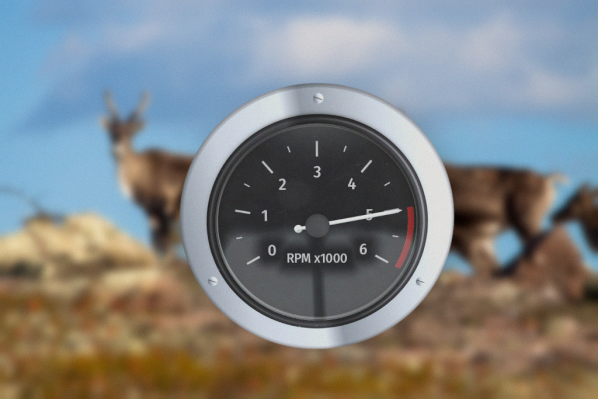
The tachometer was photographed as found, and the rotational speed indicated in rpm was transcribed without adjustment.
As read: 5000 rpm
